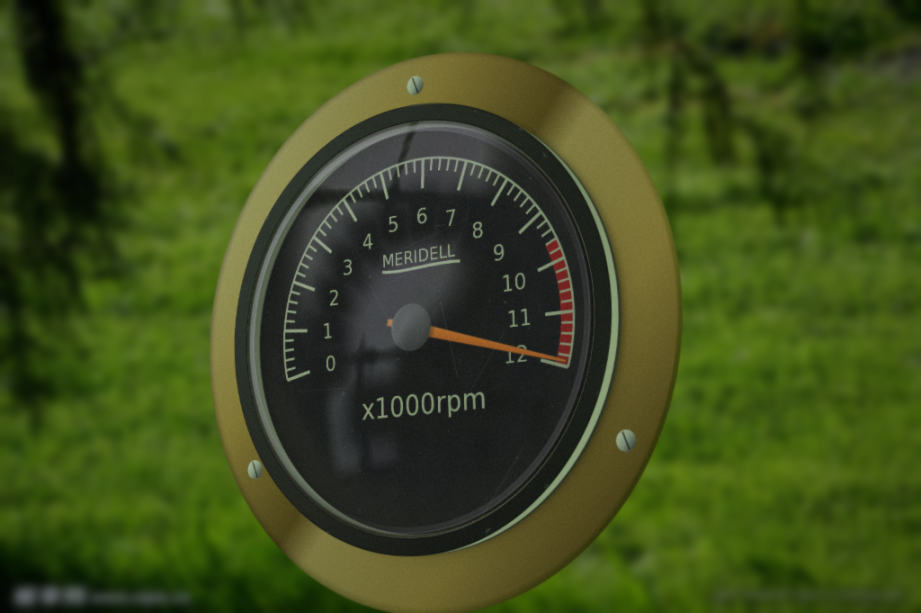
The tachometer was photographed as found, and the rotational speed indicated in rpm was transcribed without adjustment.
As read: 11900 rpm
